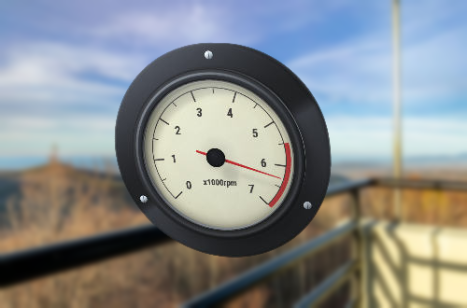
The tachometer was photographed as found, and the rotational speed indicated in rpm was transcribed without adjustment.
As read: 6250 rpm
